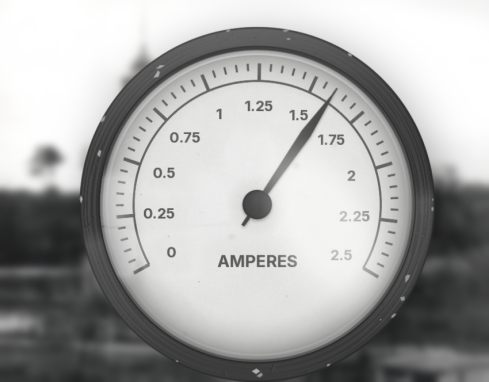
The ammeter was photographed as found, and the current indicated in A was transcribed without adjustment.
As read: 1.6 A
